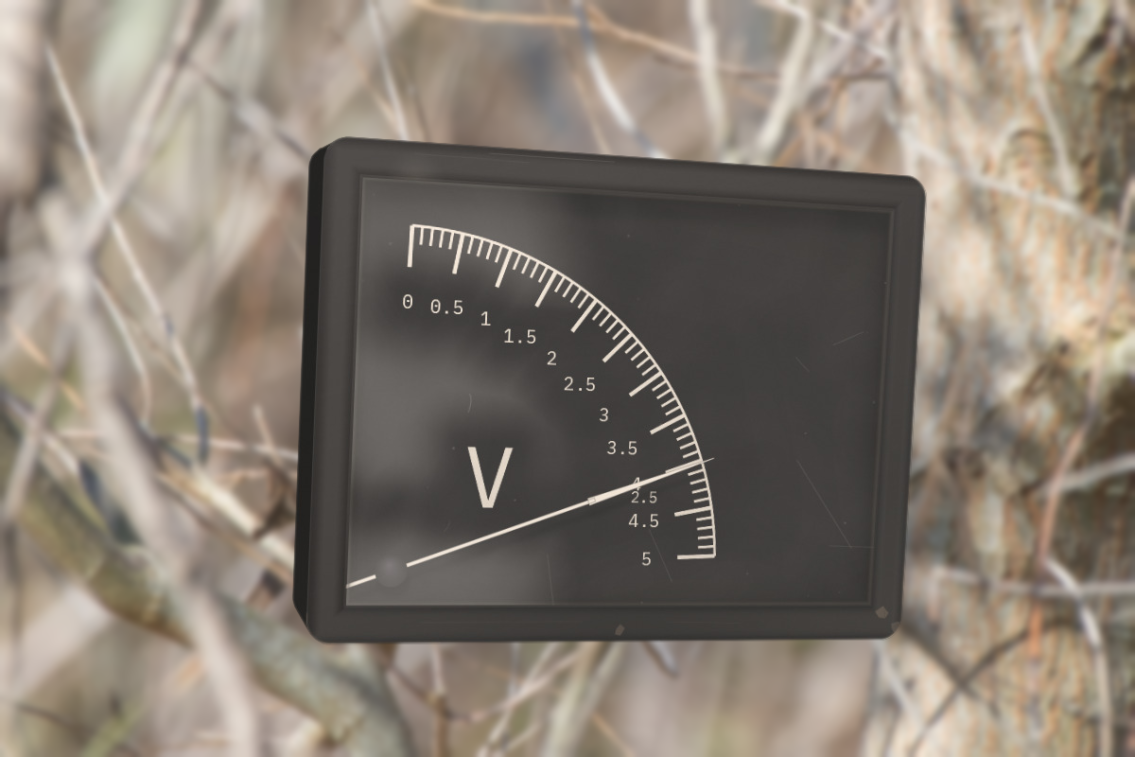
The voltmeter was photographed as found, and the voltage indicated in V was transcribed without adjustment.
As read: 4 V
